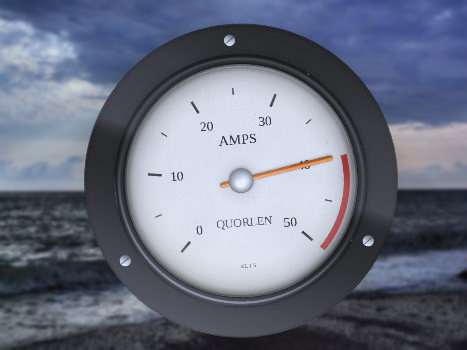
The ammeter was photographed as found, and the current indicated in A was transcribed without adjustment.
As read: 40 A
